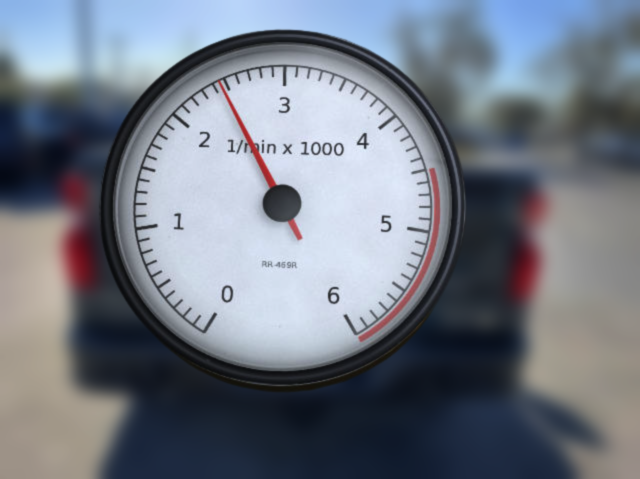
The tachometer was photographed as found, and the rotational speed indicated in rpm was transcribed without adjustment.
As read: 2450 rpm
